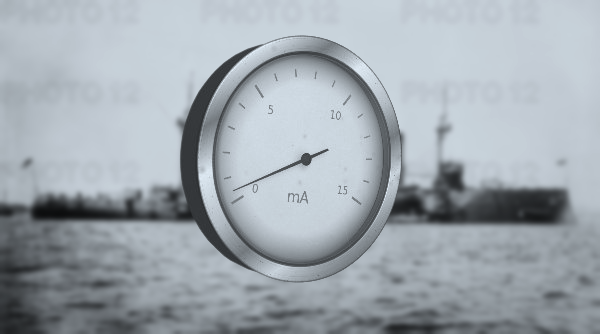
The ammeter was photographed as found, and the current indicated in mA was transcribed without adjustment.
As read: 0.5 mA
